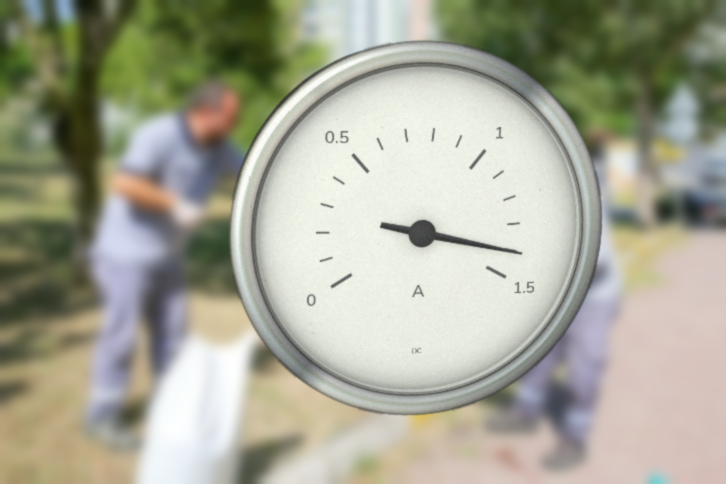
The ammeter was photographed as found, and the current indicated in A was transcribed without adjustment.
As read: 1.4 A
